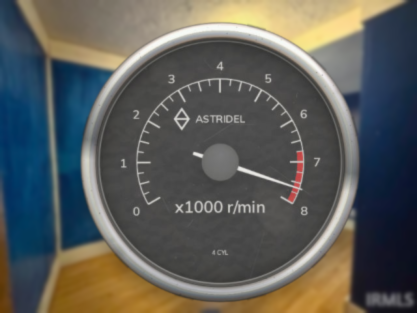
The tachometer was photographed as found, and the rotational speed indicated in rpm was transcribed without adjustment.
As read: 7625 rpm
